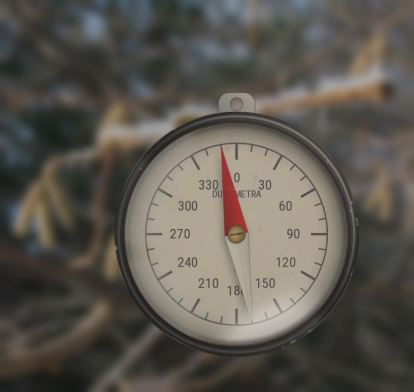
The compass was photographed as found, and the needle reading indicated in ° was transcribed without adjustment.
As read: 350 °
